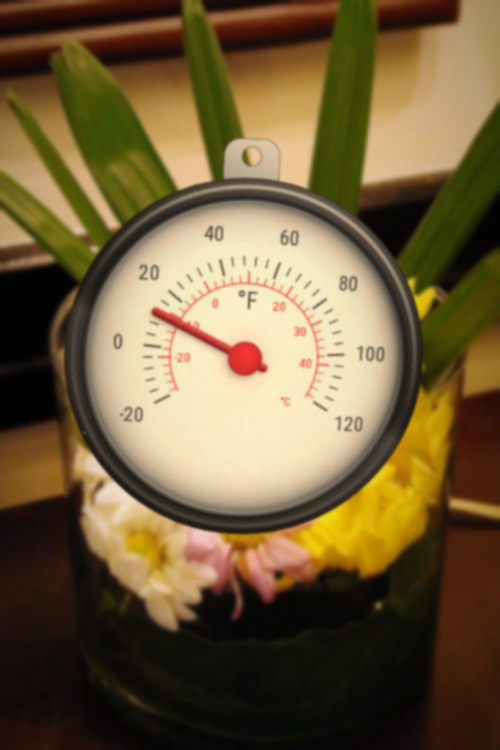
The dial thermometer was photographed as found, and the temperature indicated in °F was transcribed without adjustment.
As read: 12 °F
